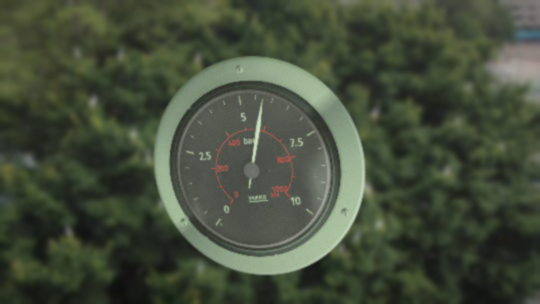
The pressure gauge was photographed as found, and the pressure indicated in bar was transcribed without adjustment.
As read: 5.75 bar
